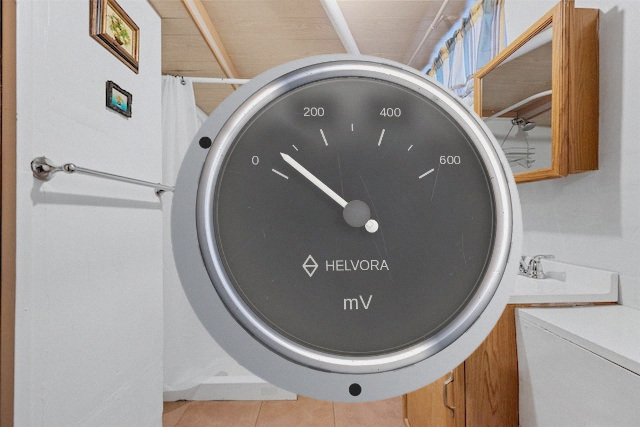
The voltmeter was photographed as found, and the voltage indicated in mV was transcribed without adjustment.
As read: 50 mV
